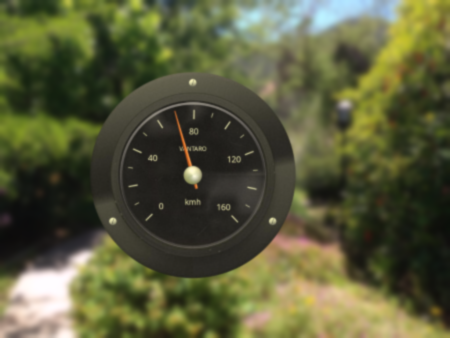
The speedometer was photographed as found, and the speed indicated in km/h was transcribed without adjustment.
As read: 70 km/h
